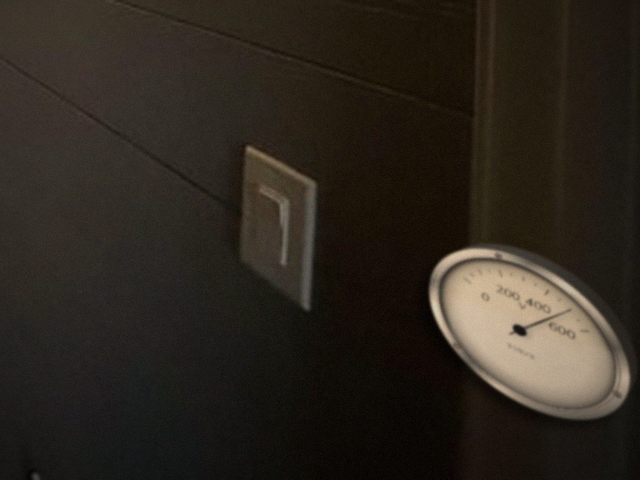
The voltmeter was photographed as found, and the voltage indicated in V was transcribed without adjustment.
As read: 500 V
